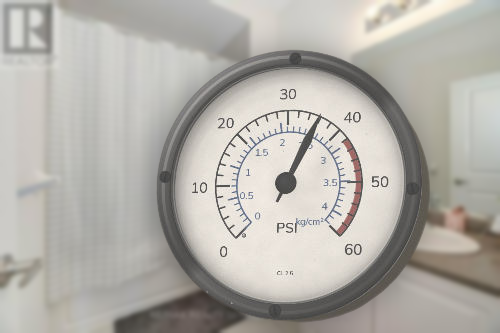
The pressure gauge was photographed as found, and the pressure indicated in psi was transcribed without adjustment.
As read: 36 psi
